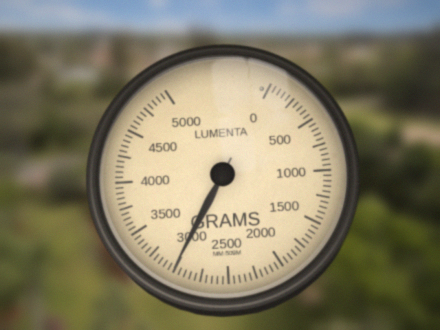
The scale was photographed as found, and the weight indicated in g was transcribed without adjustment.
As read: 3000 g
